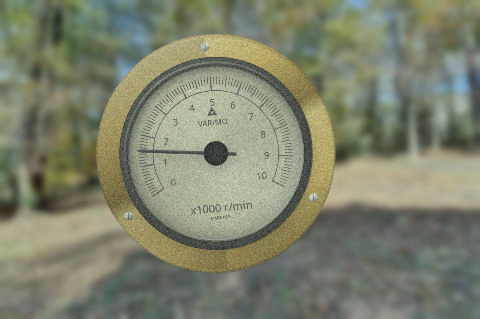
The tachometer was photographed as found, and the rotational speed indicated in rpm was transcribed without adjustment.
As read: 1500 rpm
